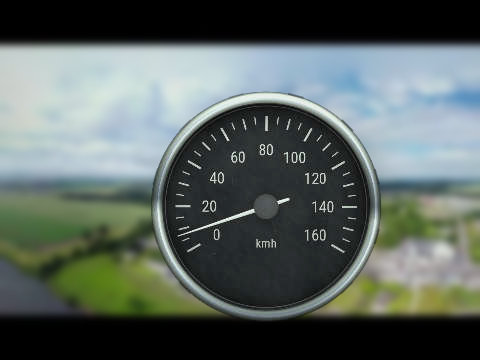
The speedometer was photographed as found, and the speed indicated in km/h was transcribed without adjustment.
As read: 7.5 km/h
